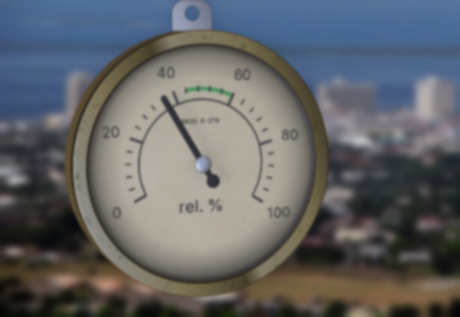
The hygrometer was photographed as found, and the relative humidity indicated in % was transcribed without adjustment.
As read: 36 %
